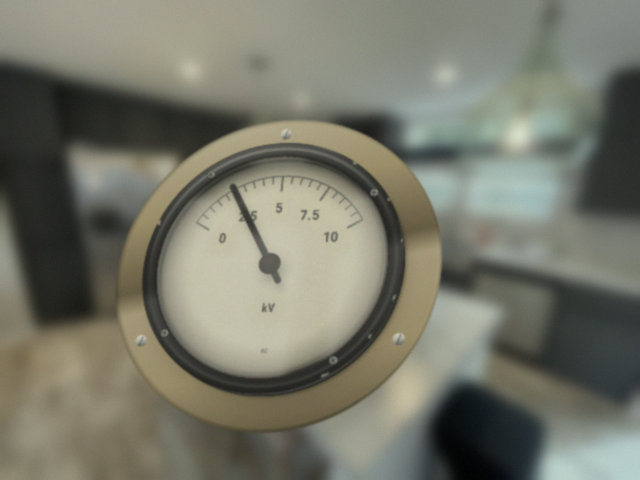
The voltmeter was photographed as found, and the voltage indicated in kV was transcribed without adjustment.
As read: 2.5 kV
